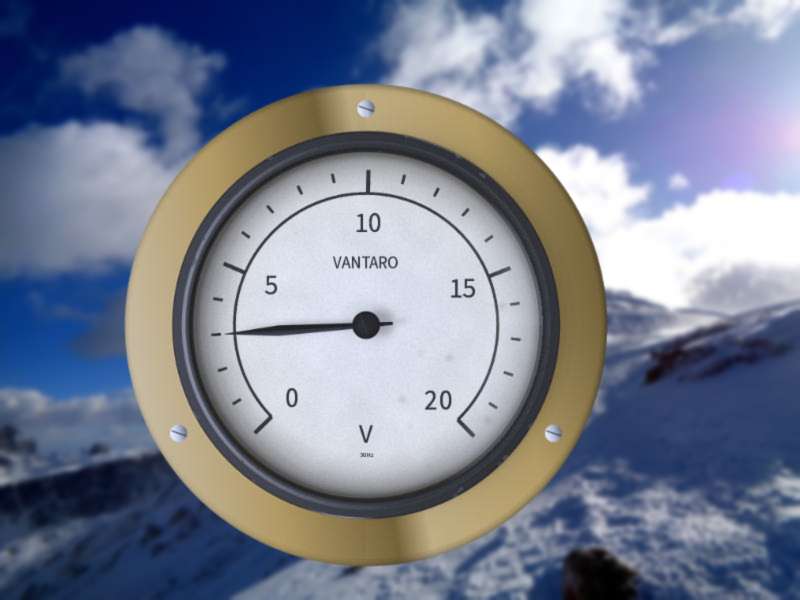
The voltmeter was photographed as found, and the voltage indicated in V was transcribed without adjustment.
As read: 3 V
